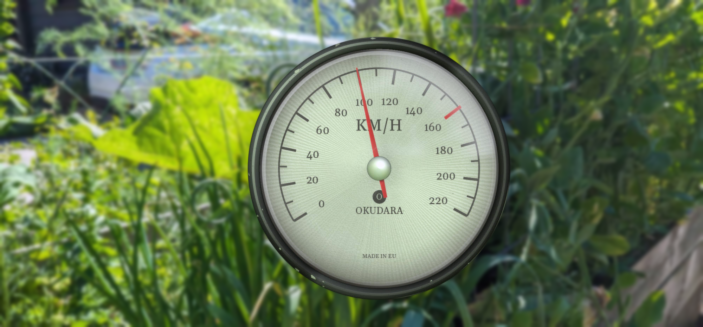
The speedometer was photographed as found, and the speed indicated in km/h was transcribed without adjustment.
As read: 100 km/h
